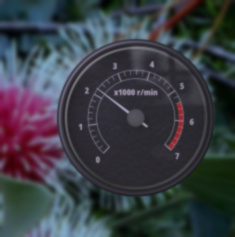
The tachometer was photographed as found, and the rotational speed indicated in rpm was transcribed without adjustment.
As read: 2200 rpm
